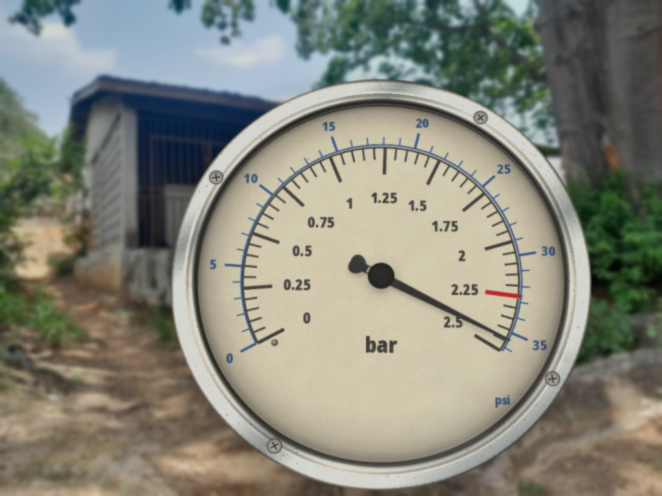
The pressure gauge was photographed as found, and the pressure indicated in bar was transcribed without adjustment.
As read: 2.45 bar
